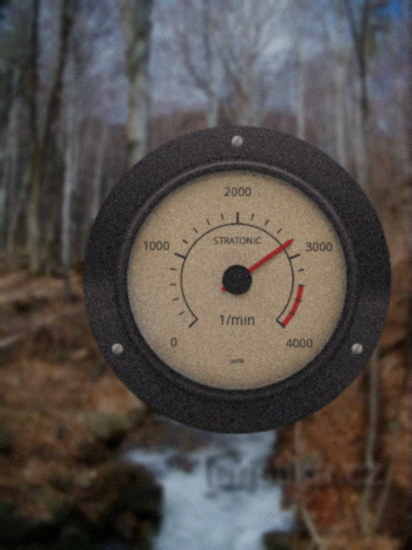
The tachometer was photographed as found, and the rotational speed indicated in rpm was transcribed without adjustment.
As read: 2800 rpm
